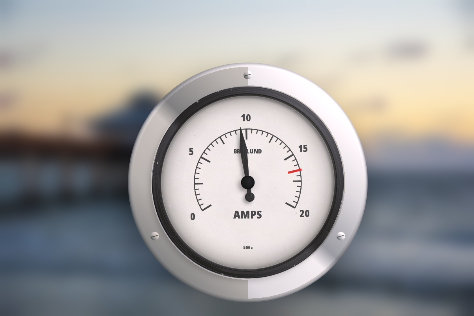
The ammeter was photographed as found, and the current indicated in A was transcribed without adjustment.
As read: 9.5 A
